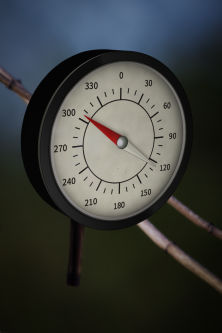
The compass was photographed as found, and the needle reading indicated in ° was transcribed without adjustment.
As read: 305 °
